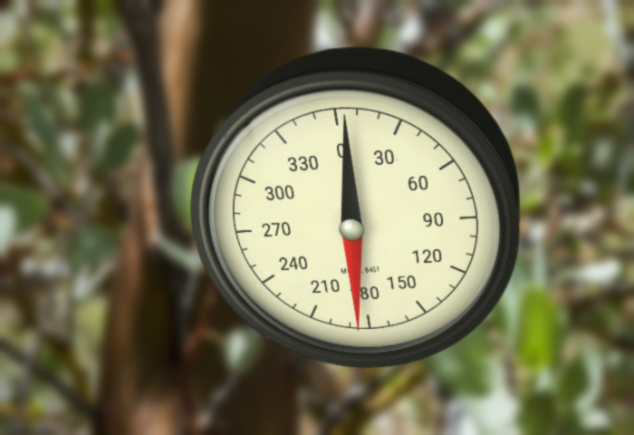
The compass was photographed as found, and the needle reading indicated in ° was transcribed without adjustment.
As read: 185 °
